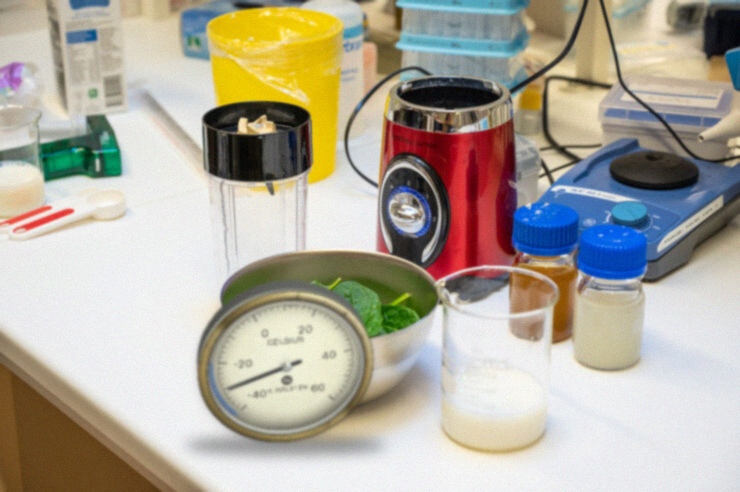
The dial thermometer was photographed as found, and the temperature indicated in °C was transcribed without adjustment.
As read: -30 °C
